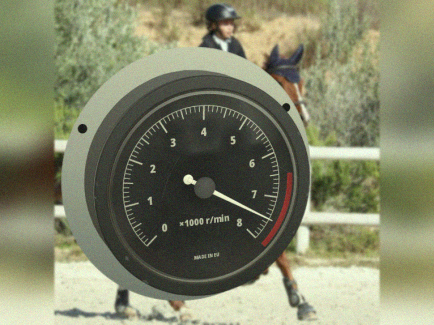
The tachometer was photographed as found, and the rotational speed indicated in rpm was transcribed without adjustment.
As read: 7500 rpm
